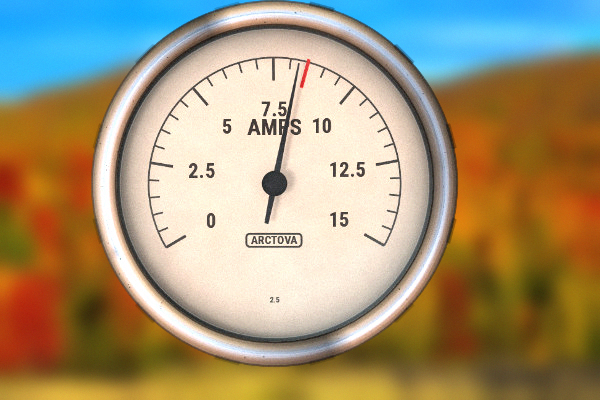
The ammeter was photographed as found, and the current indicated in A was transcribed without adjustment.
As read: 8.25 A
